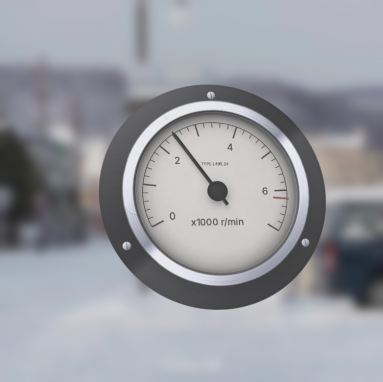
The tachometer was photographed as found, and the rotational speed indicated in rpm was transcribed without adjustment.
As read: 2400 rpm
